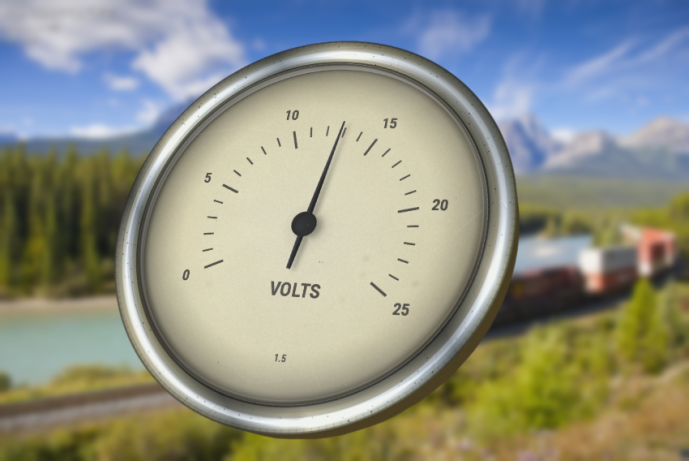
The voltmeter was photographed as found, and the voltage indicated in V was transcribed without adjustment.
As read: 13 V
